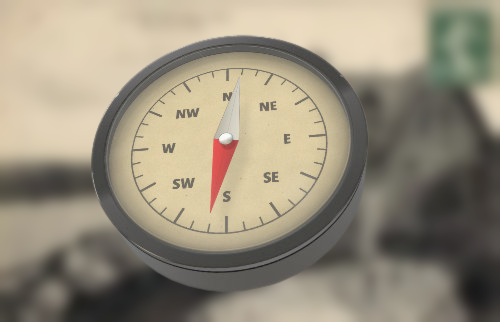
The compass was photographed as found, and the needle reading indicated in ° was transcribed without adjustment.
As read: 190 °
